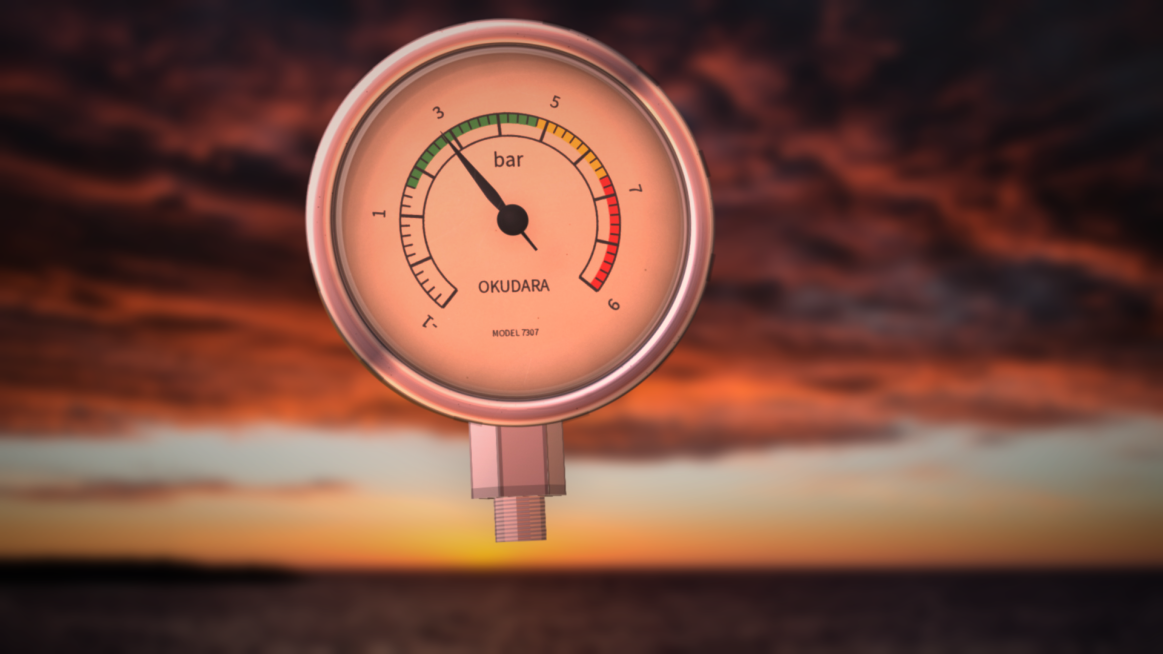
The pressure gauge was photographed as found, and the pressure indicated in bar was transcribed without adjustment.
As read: 2.8 bar
